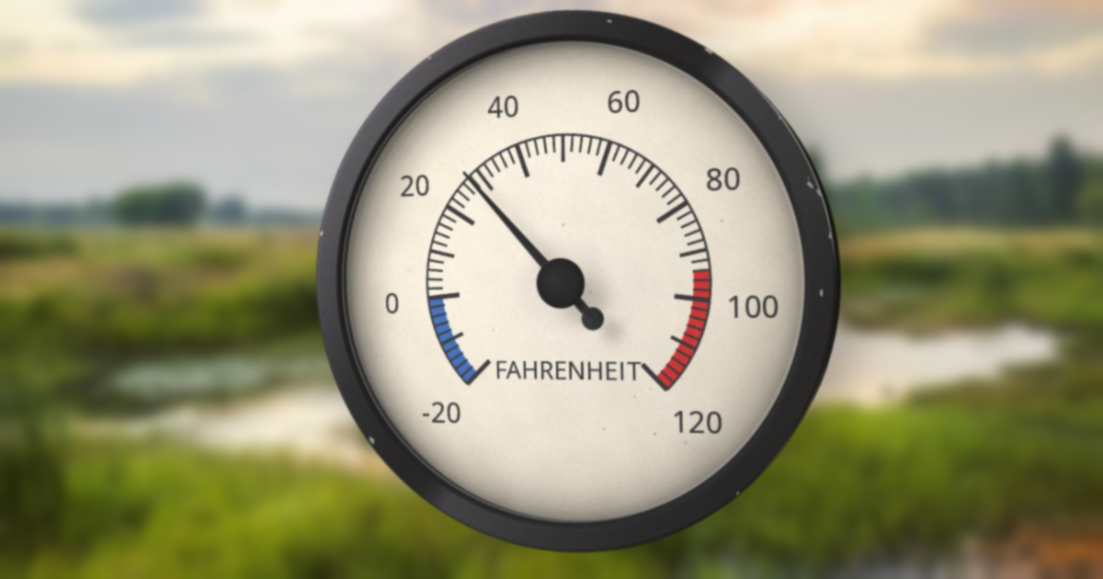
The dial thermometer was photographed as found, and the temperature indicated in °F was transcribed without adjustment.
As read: 28 °F
